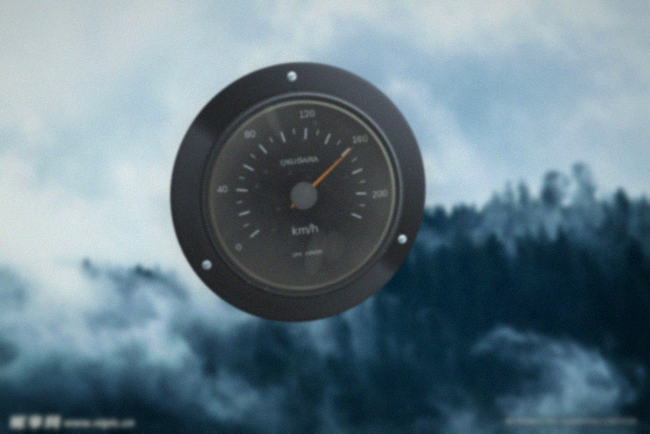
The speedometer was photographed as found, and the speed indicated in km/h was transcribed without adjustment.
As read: 160 km/h
